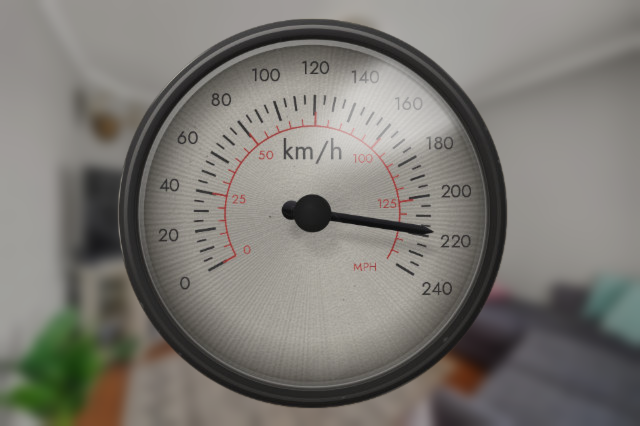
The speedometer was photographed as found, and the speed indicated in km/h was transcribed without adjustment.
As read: 217.5 km/h
